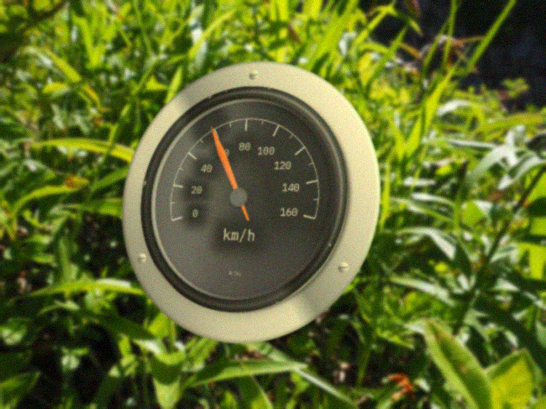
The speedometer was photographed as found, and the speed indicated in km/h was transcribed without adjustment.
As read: 60 km/h
